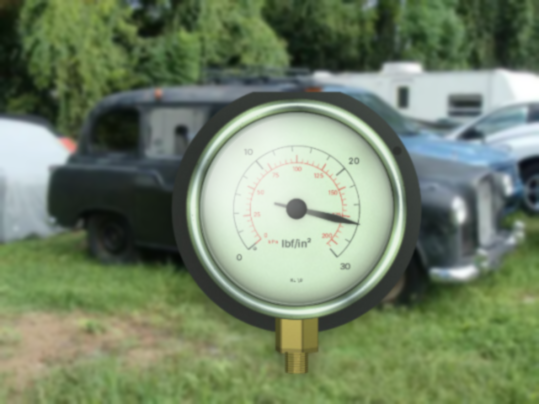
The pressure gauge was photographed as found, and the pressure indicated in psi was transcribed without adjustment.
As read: 26 psi
